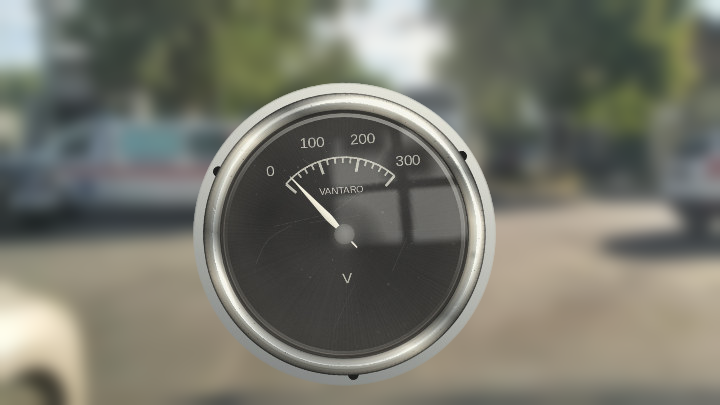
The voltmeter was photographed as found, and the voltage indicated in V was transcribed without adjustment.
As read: 20 V
